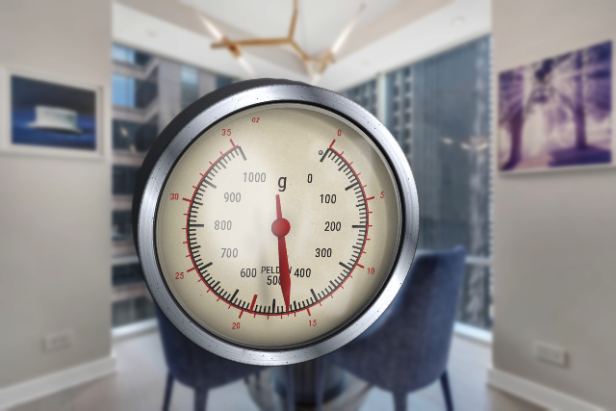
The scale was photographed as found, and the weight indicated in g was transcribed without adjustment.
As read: 470 g
